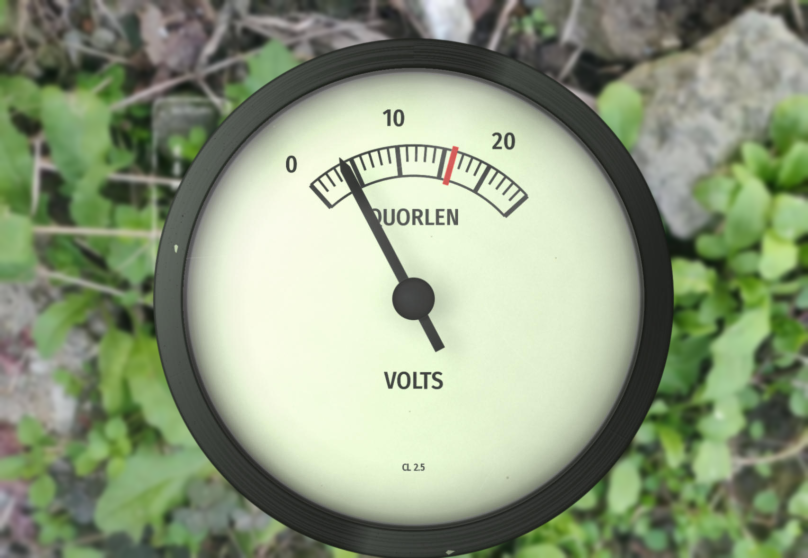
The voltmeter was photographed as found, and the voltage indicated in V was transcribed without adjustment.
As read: 4 V
